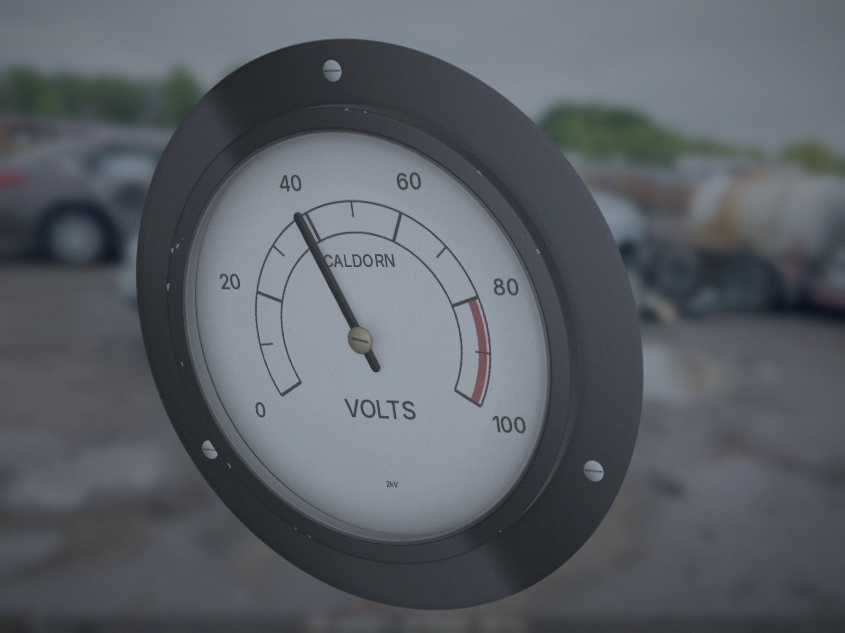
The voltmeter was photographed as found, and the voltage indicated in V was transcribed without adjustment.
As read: 40 V
